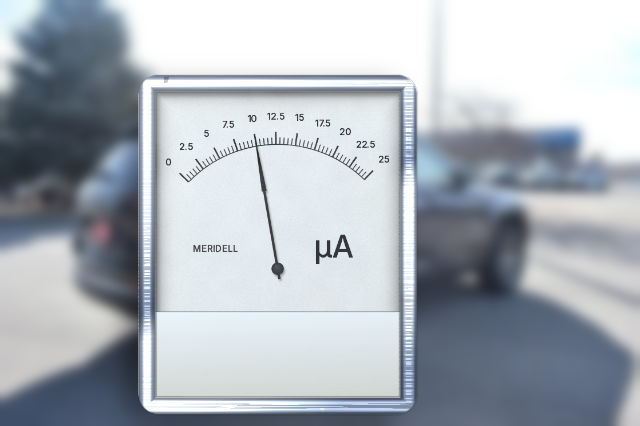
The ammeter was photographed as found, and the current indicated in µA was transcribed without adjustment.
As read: 10 µA
